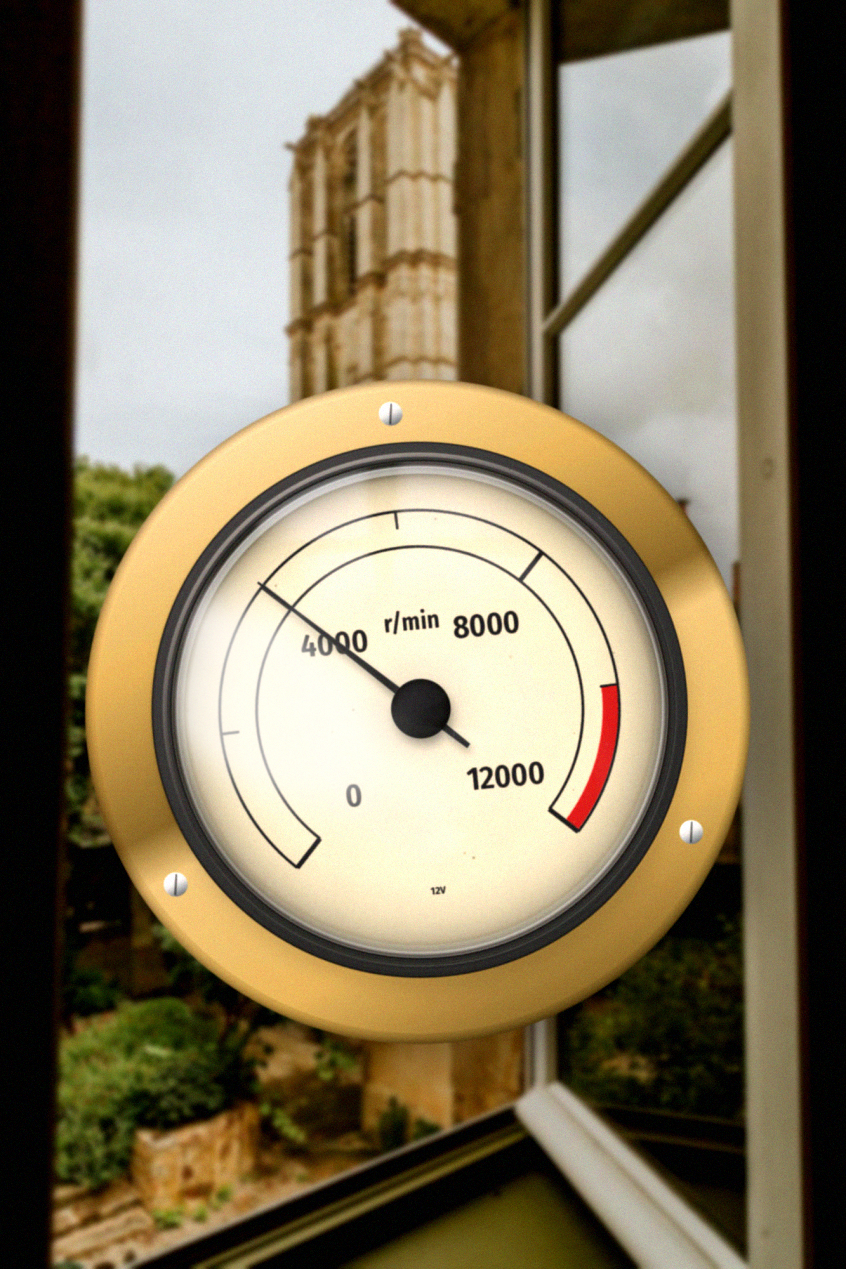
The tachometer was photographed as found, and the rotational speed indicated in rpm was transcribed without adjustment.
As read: 4000 rpm
